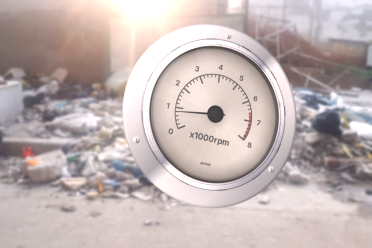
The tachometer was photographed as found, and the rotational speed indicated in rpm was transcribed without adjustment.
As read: 800 rpm
